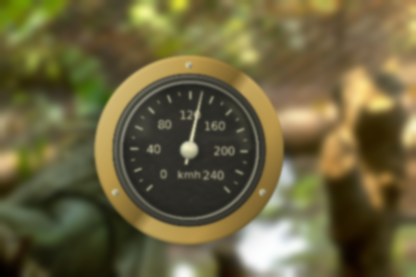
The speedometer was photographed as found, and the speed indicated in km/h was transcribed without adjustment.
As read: 130 km/h
